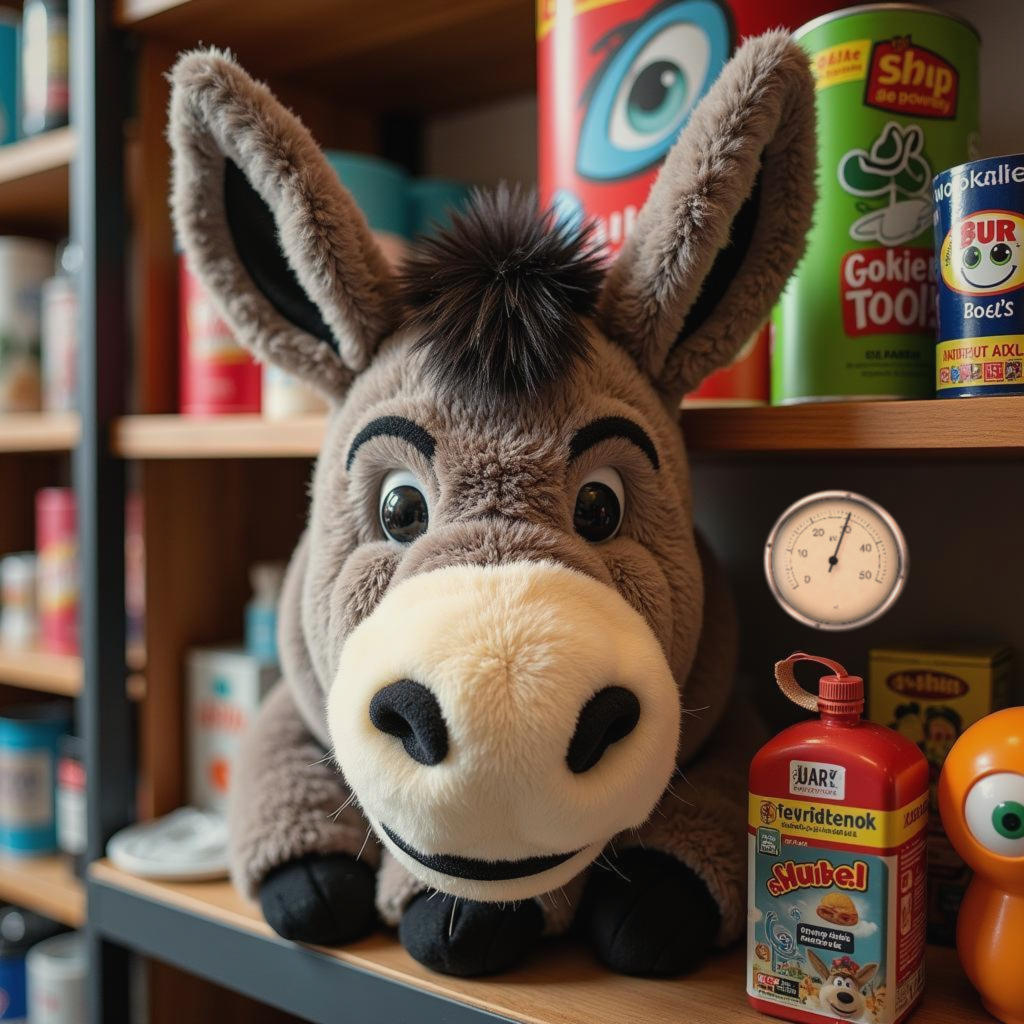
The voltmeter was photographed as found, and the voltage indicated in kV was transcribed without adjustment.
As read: 30 kV
